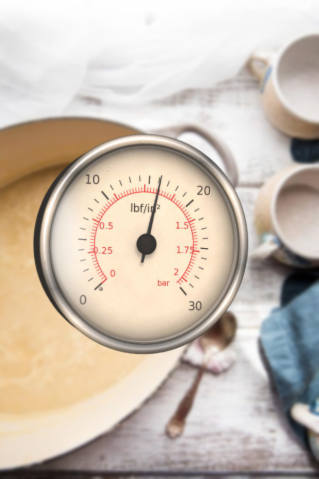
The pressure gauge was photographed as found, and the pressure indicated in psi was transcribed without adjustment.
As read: 16 psi
